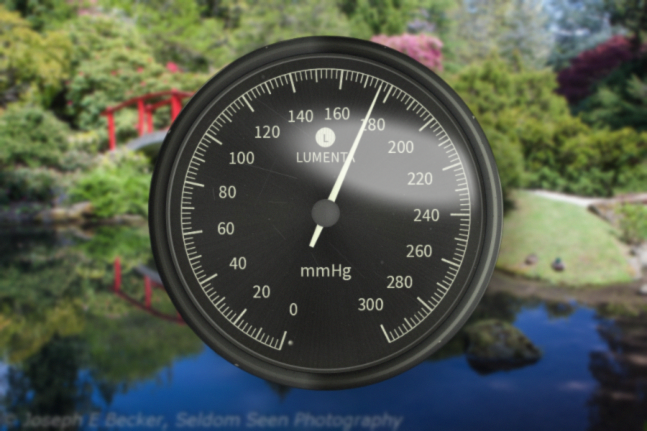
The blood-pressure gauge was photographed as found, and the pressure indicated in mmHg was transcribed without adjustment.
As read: 176 mmHg
